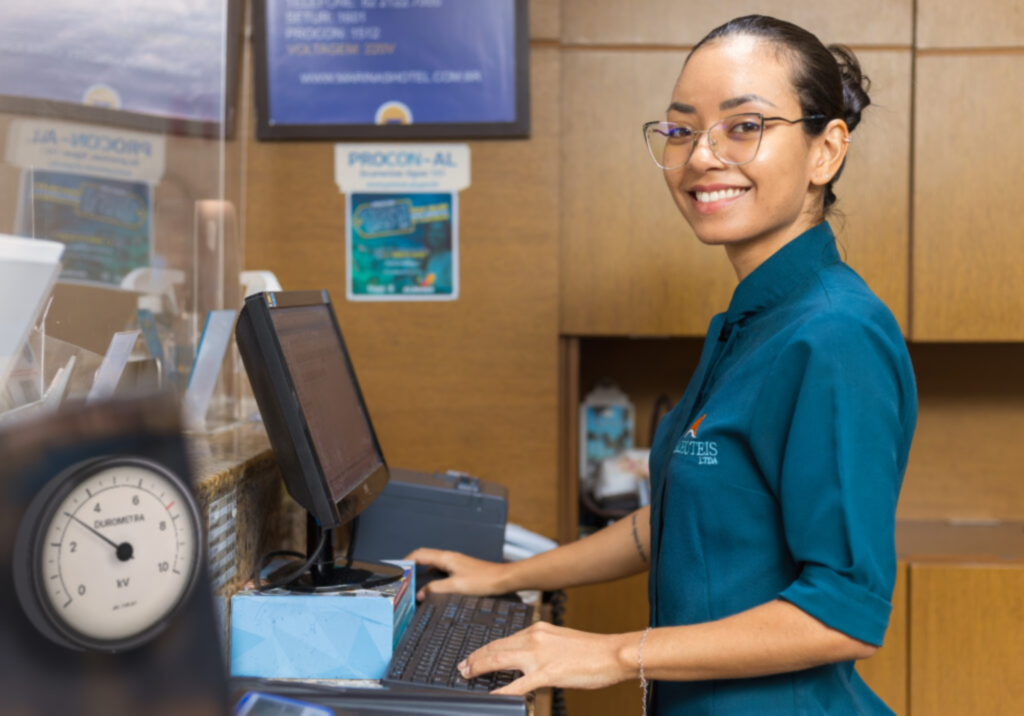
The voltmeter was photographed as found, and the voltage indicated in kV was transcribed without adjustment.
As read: 3 kV
